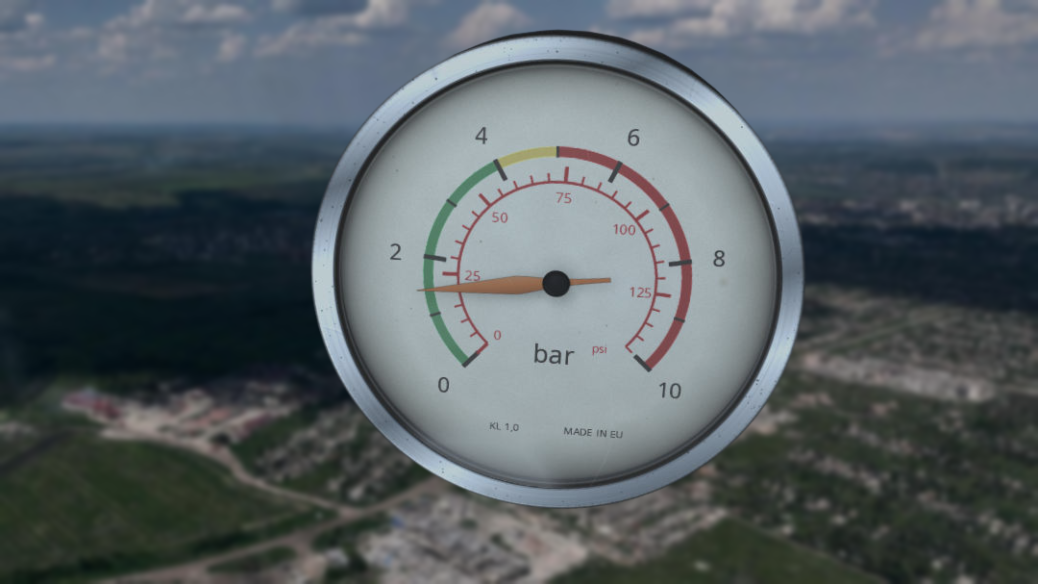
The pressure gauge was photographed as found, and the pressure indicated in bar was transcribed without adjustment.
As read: 1.5 bar
